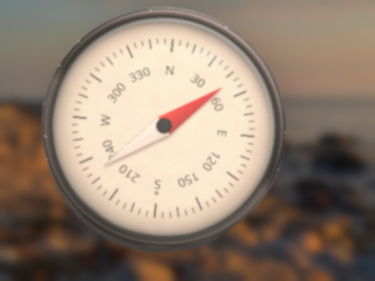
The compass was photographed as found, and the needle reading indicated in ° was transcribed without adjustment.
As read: 50 °
